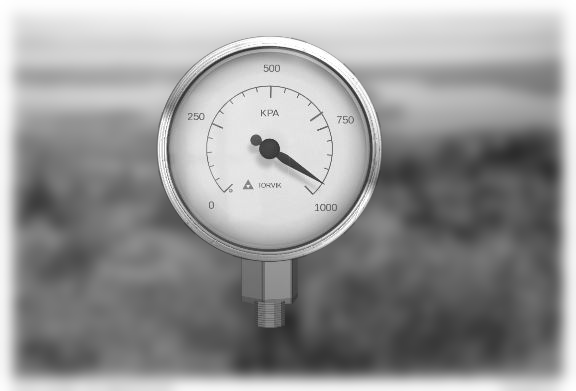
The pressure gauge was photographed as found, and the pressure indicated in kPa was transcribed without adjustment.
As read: 950 kPa
